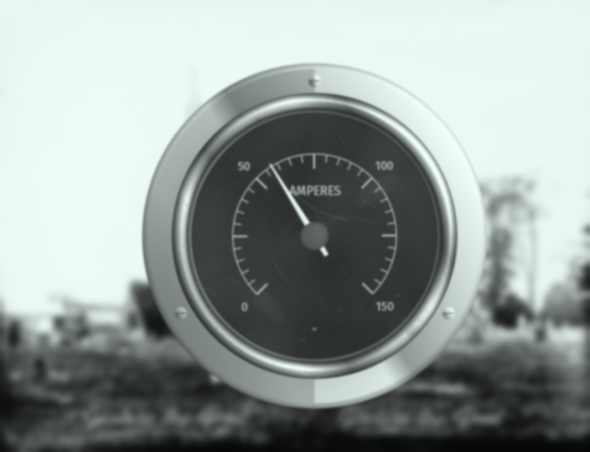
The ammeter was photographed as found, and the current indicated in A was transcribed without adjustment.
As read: 57.5 A
